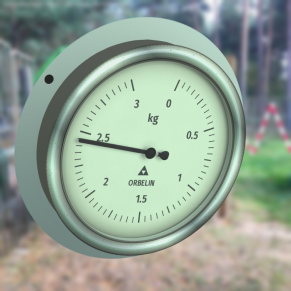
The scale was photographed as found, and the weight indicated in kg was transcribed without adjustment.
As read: 2.45 kg
